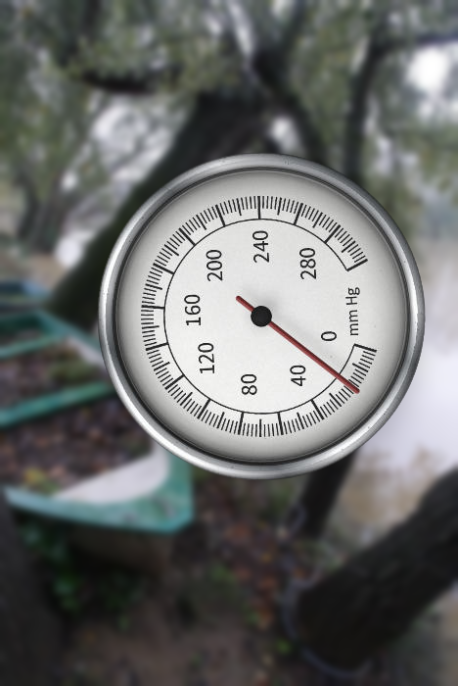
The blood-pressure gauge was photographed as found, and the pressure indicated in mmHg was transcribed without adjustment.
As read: 20 mmHg
